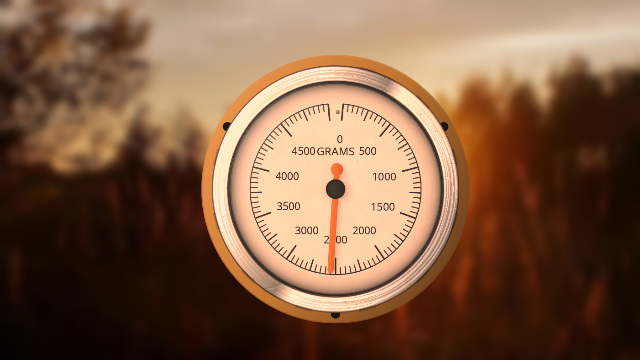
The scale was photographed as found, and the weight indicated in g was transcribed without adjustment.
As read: 2550 g
